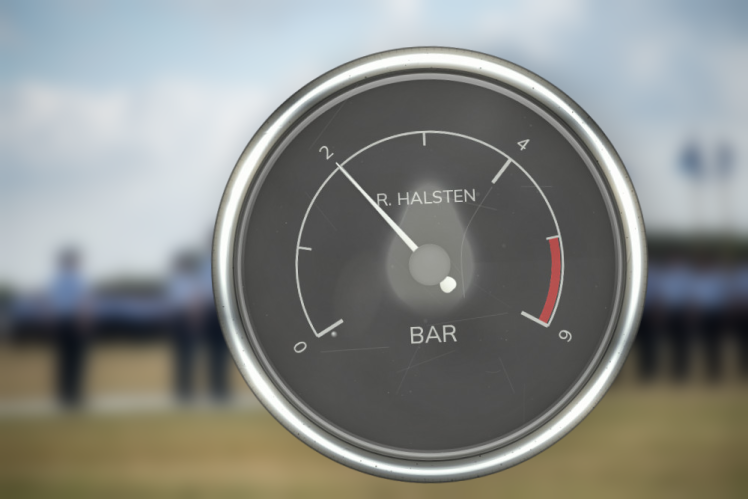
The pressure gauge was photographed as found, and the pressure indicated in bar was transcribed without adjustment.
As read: 2 bar
